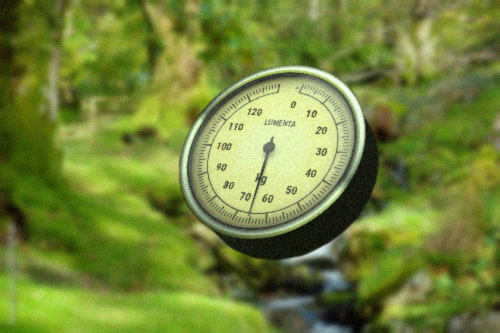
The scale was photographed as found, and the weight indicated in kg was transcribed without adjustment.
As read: 65 kg
